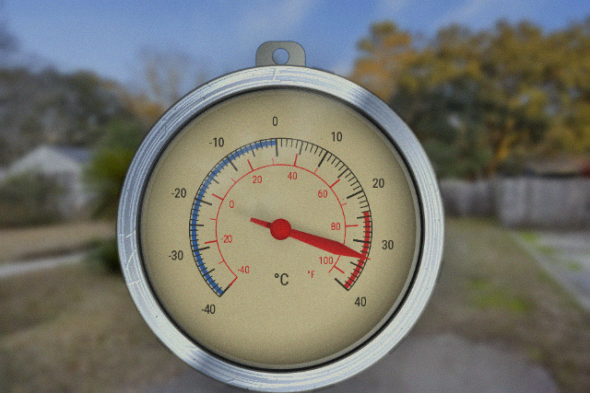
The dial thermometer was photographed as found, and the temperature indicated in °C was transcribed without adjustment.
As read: 33 °C
